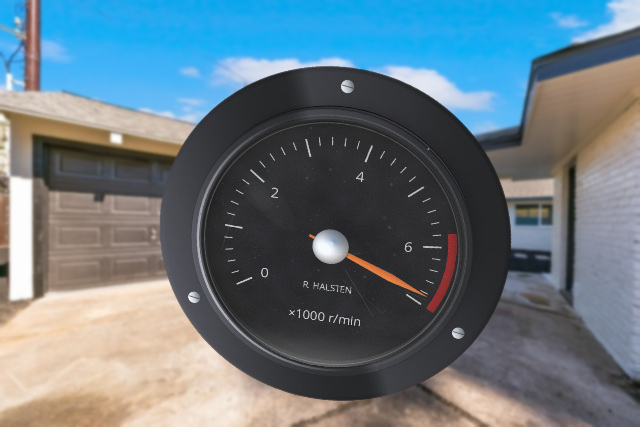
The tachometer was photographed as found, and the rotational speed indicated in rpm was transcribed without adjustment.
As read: 6800 rpm
